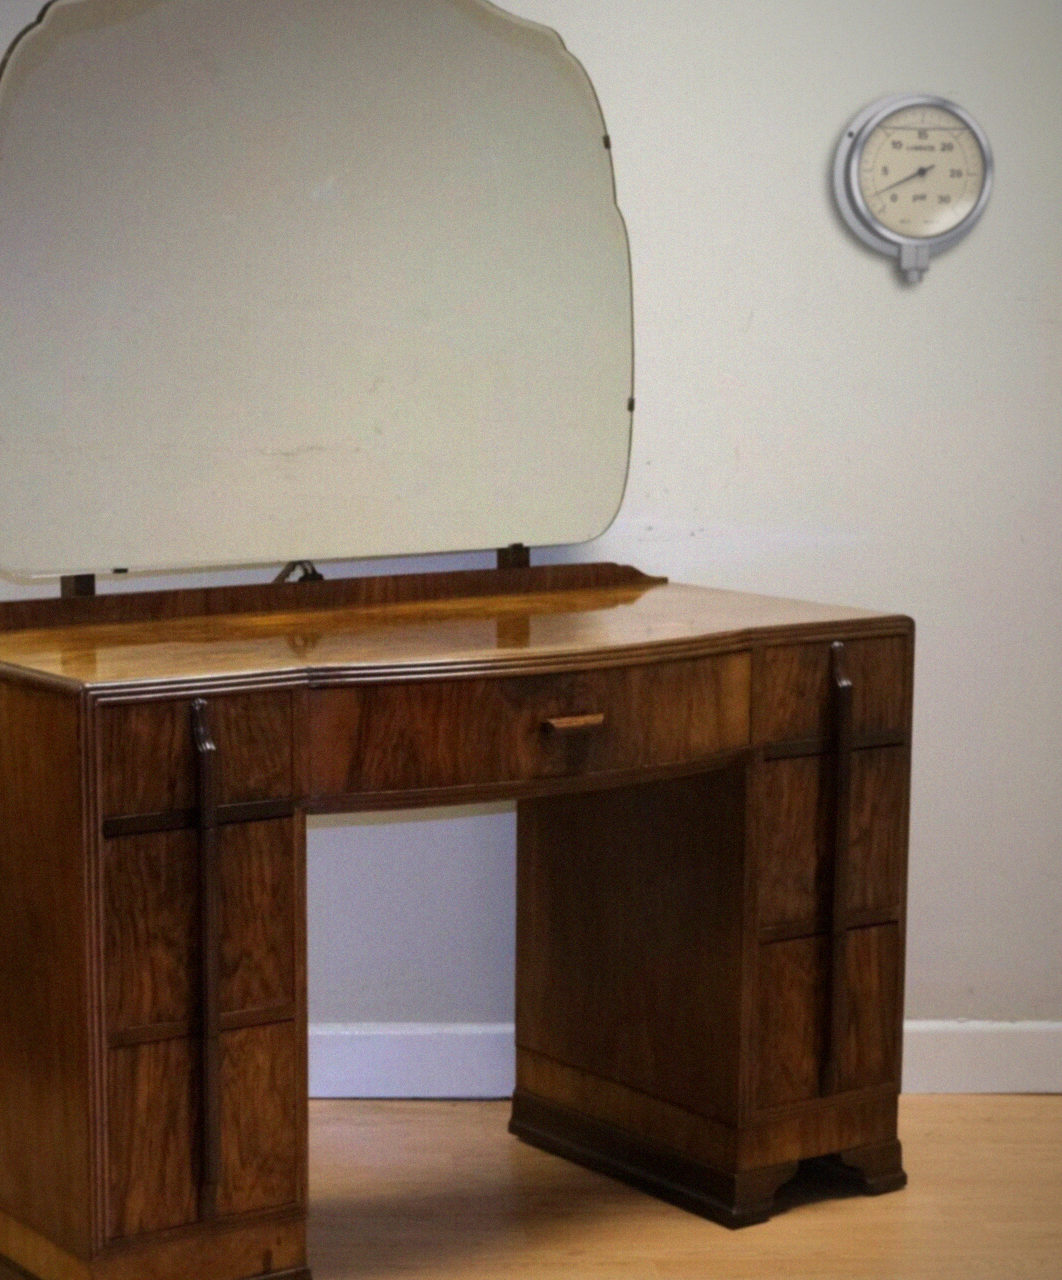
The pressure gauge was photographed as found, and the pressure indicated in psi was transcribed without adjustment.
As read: 2 psi
